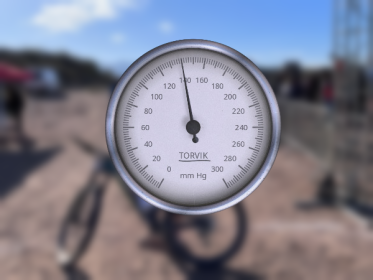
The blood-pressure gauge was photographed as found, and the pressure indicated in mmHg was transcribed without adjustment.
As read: 140 mmHg
